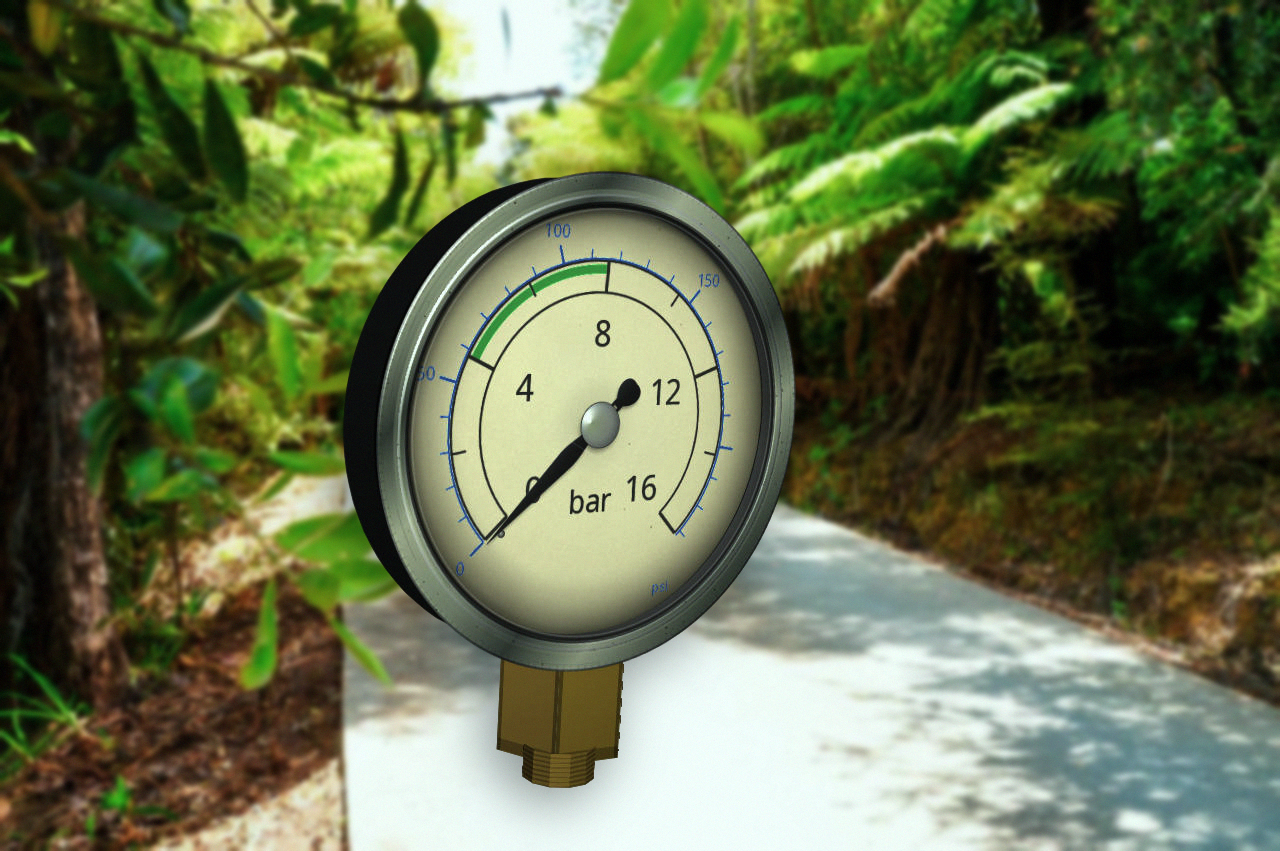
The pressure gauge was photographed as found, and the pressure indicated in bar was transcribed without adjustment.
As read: 0 bar
